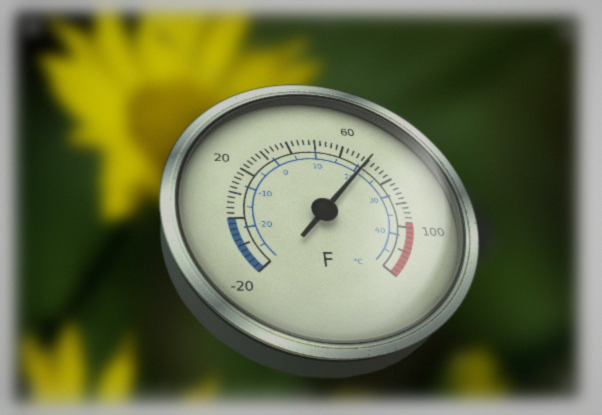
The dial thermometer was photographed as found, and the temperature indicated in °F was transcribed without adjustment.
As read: 70 °F
